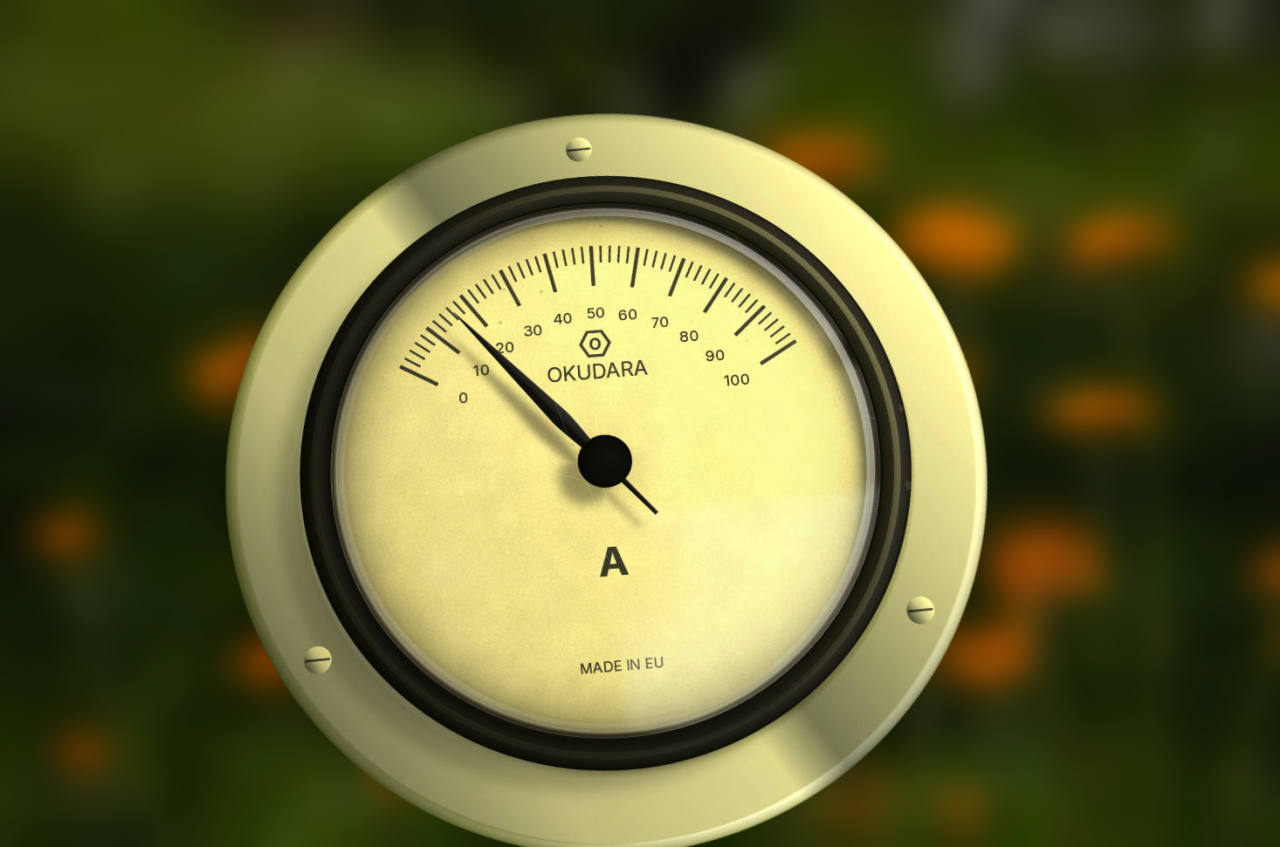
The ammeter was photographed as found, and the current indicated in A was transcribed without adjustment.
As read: 16 A
